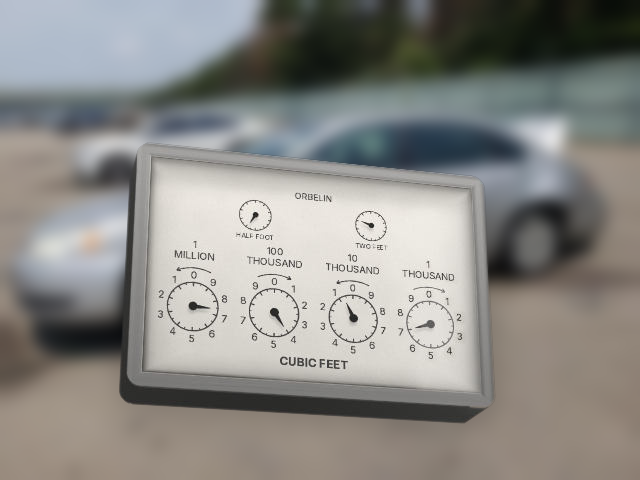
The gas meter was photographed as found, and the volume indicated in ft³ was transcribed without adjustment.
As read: 740700 ft³
